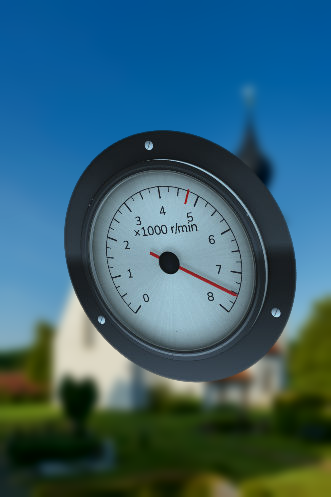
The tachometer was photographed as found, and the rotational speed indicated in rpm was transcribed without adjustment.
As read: 7500 rpm
